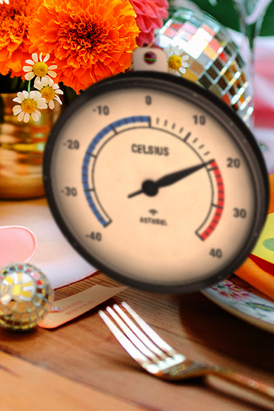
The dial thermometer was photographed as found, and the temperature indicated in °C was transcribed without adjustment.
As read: 18 °C
